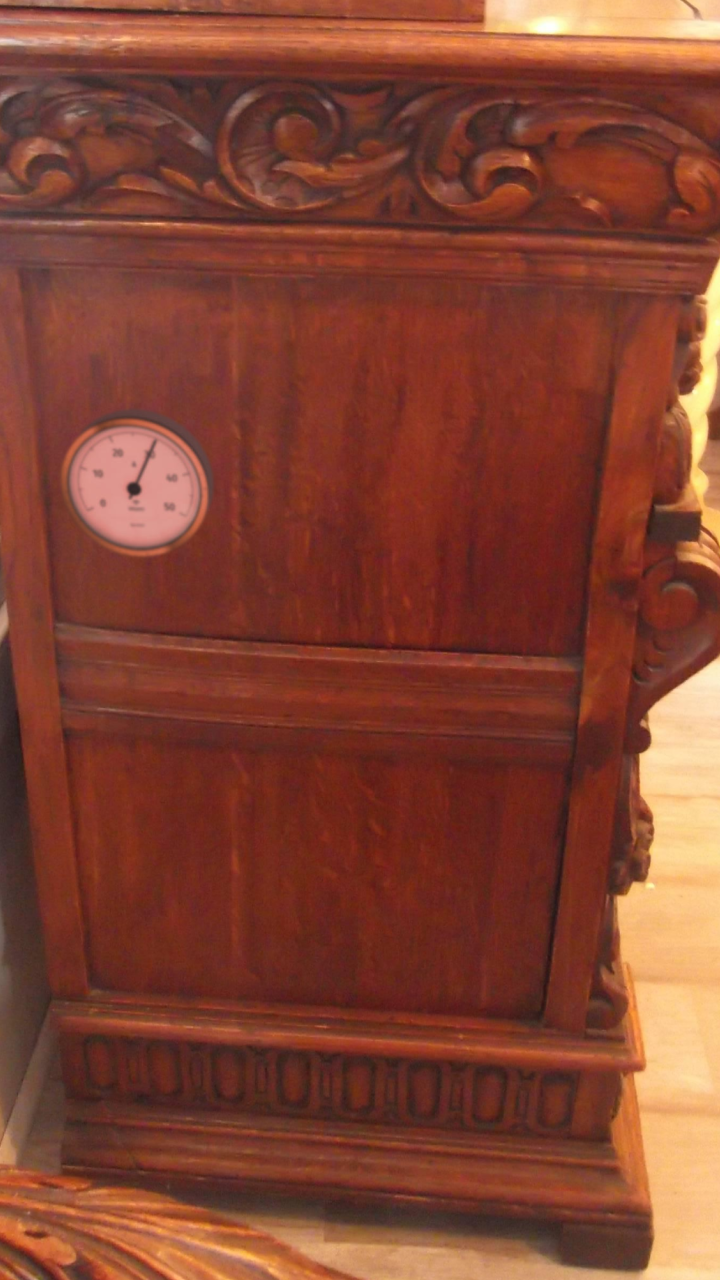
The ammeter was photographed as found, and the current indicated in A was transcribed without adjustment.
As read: 30 A
